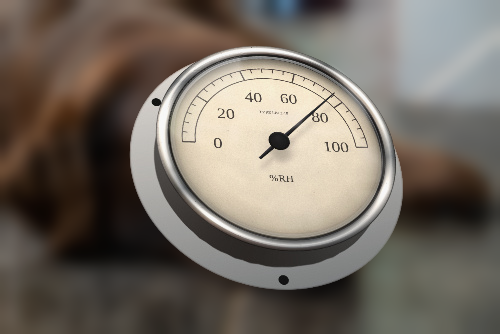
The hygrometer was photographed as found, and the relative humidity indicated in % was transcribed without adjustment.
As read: 76 %
